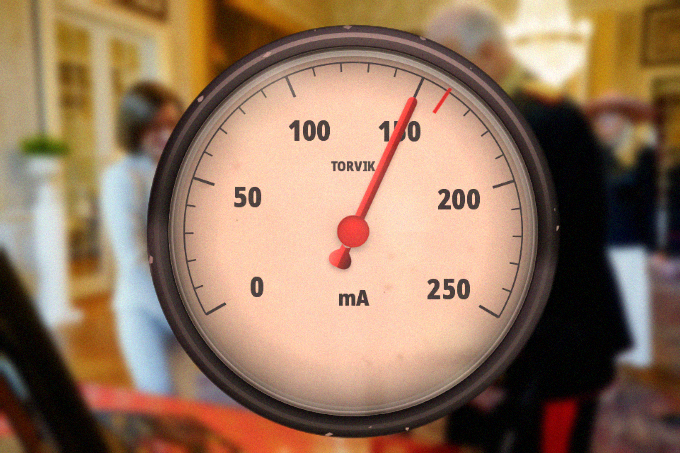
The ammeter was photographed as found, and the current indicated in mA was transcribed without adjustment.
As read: 150 mA
